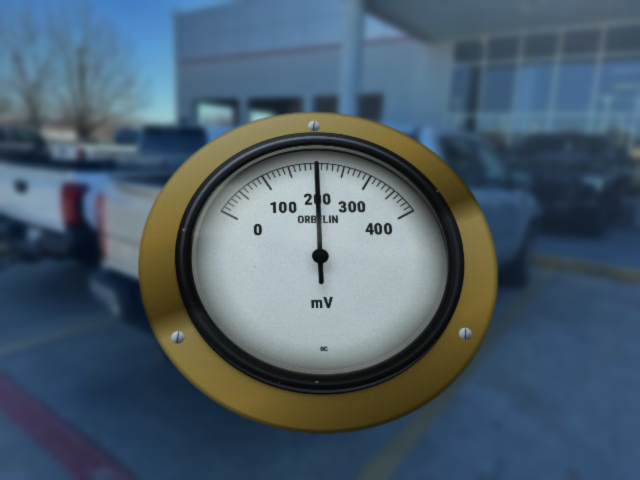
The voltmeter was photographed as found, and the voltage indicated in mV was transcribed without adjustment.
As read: 200 mV
